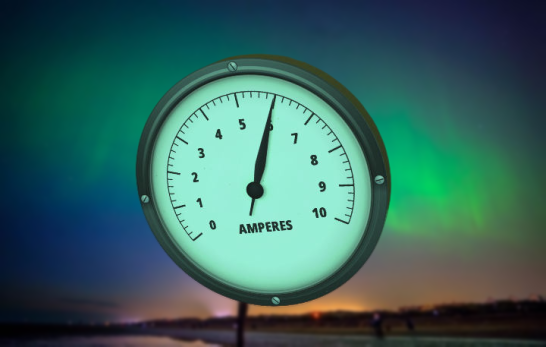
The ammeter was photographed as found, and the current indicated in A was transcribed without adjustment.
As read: 6 A
